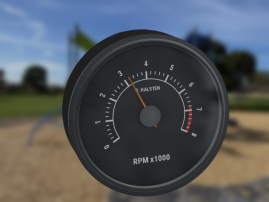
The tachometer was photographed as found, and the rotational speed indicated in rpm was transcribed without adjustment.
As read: 3200 rpm
